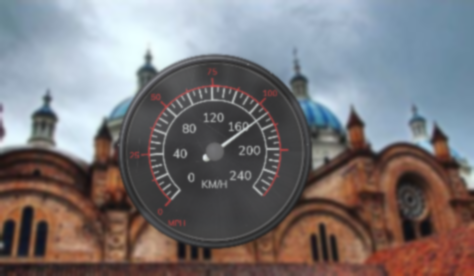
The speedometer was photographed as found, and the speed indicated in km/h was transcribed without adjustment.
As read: 170 km/h
